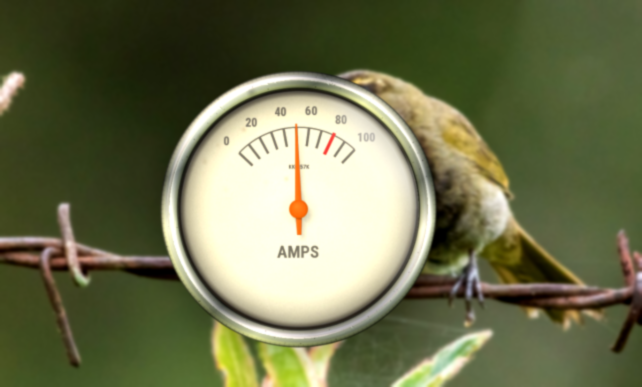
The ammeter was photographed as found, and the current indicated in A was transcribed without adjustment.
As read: 50 A
